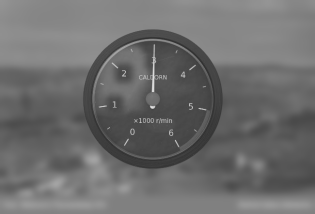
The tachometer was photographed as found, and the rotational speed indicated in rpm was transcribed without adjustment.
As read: 3000 rpm
